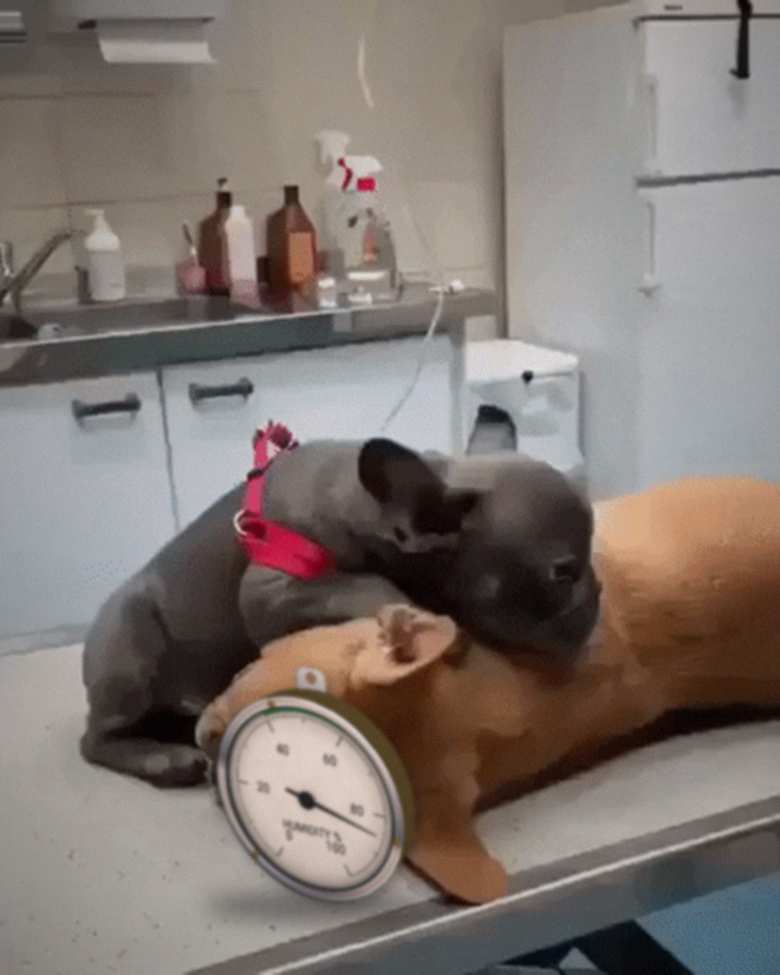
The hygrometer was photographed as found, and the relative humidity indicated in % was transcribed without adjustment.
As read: 85 %
